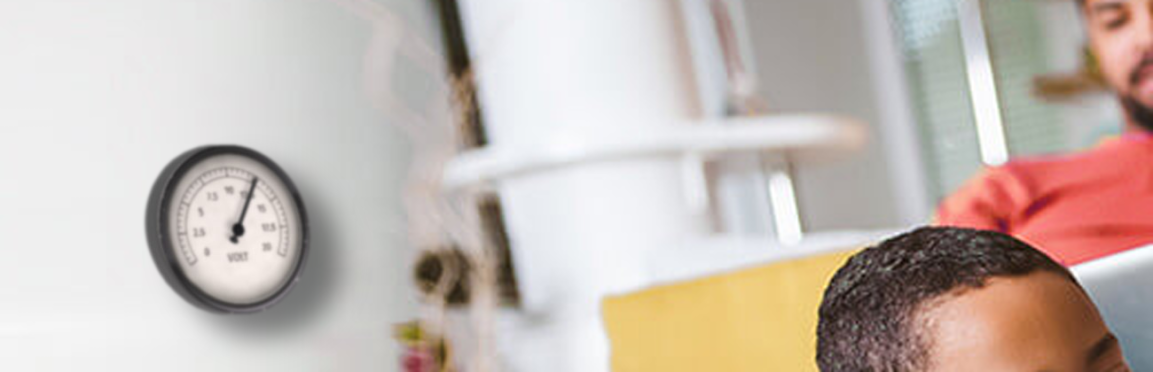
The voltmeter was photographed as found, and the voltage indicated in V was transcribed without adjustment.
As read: 12.5 V
